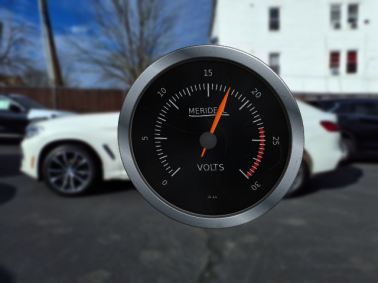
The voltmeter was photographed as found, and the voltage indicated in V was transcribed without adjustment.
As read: 17.5 V
